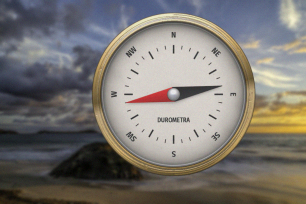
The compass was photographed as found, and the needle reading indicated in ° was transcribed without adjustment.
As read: 260 °
